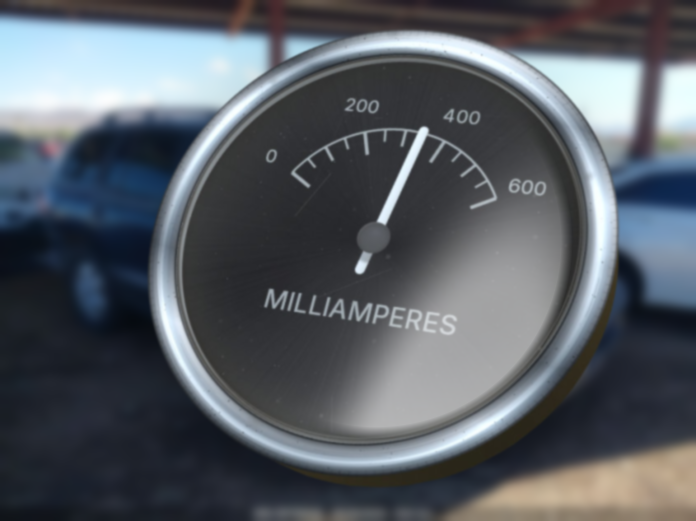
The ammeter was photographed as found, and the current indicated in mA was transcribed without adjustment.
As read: 350 mA
